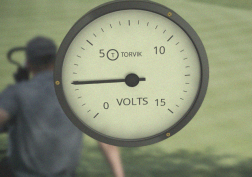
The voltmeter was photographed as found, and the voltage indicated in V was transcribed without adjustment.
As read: 2.5 V
